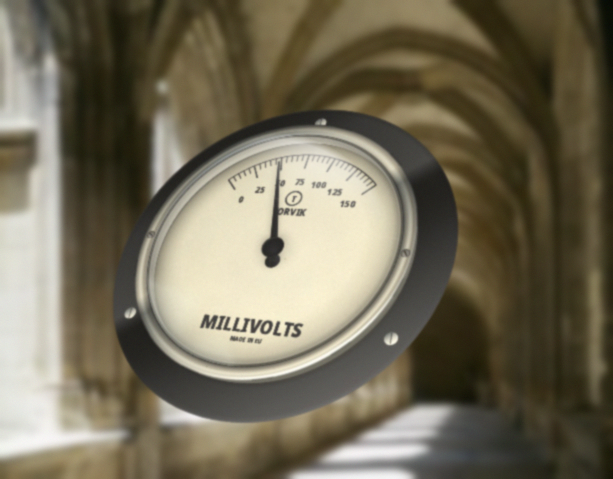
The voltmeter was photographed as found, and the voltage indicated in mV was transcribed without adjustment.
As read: 50 mV
